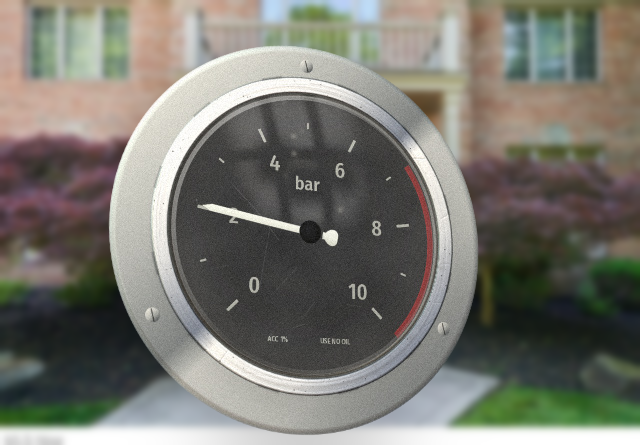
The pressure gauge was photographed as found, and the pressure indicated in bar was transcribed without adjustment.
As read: 2 bar
